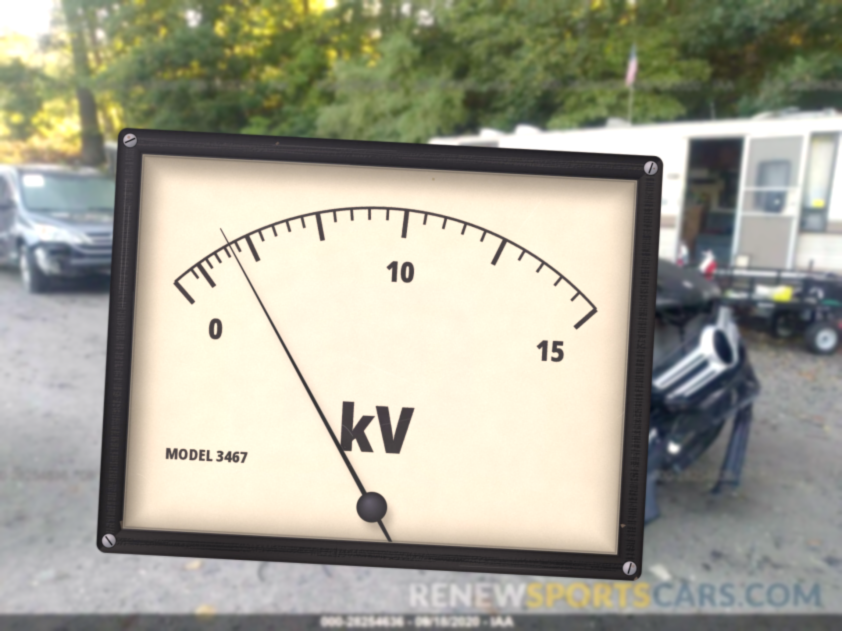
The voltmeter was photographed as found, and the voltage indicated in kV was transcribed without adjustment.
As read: 4.25 kV
